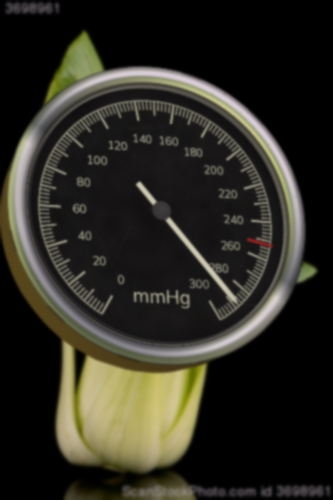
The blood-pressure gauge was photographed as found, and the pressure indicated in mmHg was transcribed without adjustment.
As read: 290 mmHg
